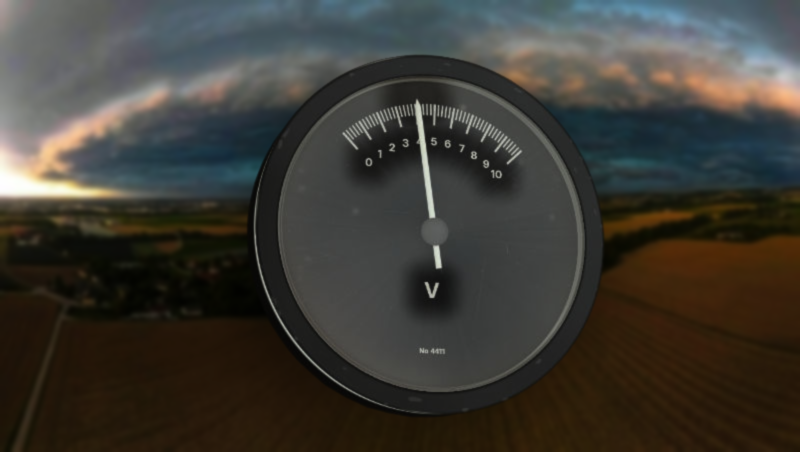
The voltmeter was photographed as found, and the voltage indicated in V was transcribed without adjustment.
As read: 4 V
